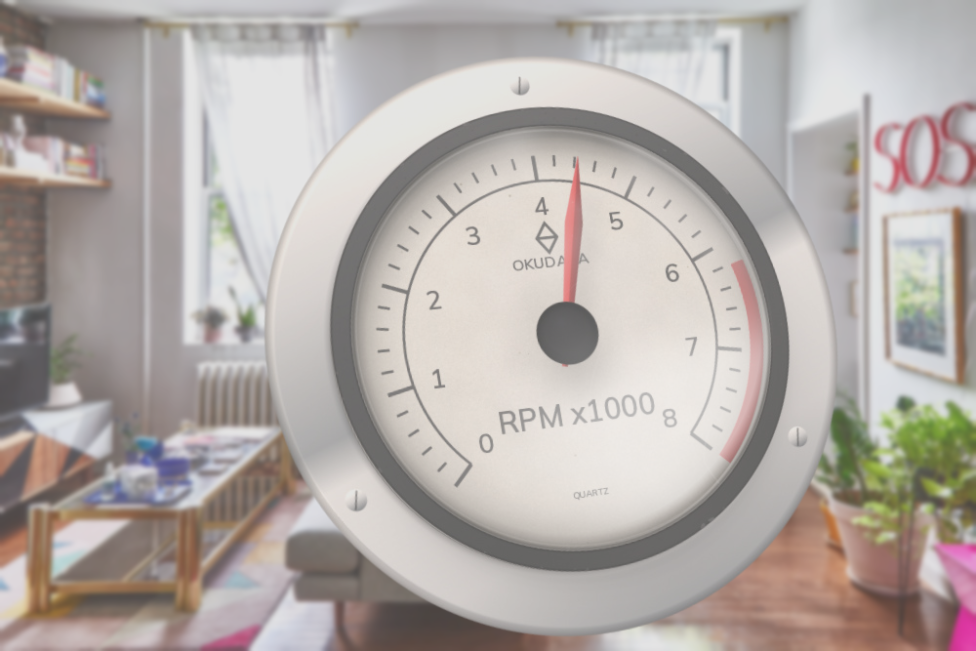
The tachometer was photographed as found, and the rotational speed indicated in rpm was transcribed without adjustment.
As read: 4400 rpm
